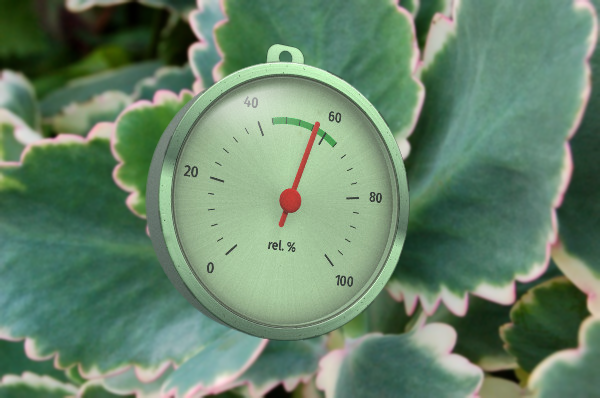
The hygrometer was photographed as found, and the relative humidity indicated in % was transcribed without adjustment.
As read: 56 %
